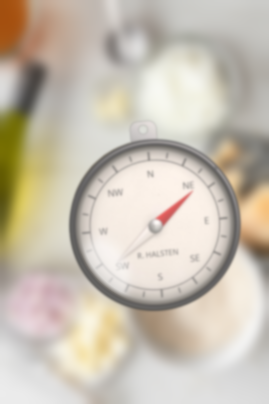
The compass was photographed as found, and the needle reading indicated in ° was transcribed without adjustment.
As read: 52.5 °
